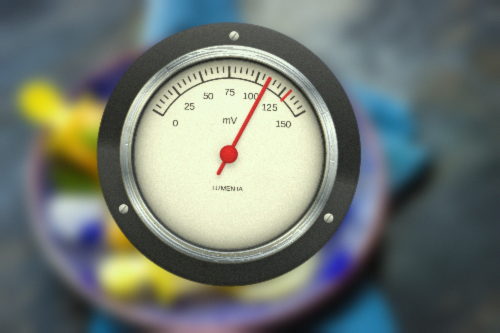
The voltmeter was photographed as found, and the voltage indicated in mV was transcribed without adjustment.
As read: 110 mV
